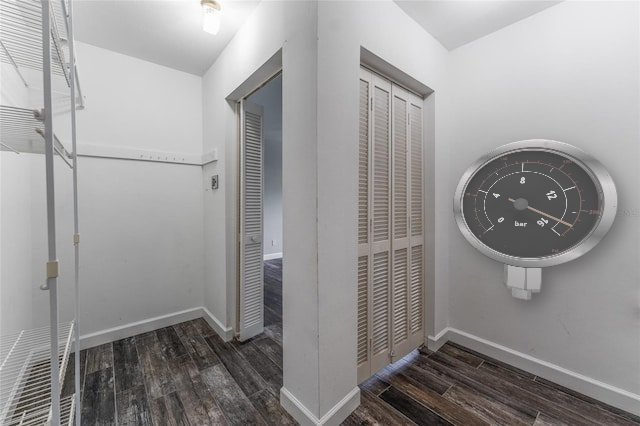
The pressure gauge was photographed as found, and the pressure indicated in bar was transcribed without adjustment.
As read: 15 bar
